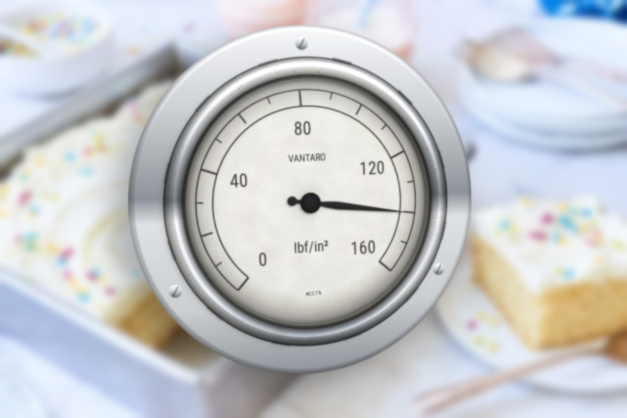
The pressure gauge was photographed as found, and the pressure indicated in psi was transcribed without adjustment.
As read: 140 psi
